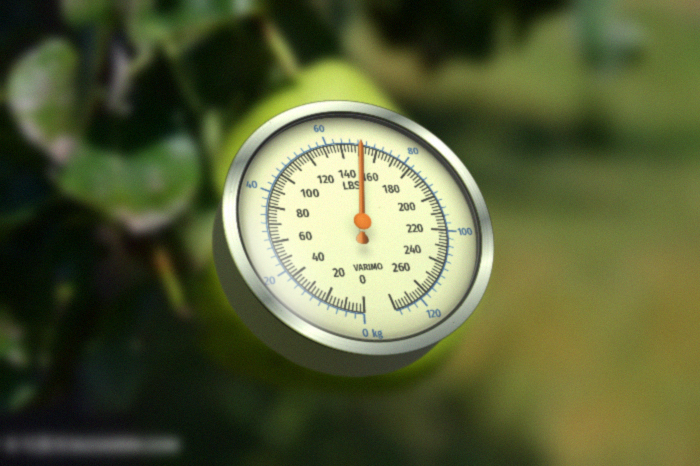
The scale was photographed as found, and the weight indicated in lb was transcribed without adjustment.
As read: 150 lb
